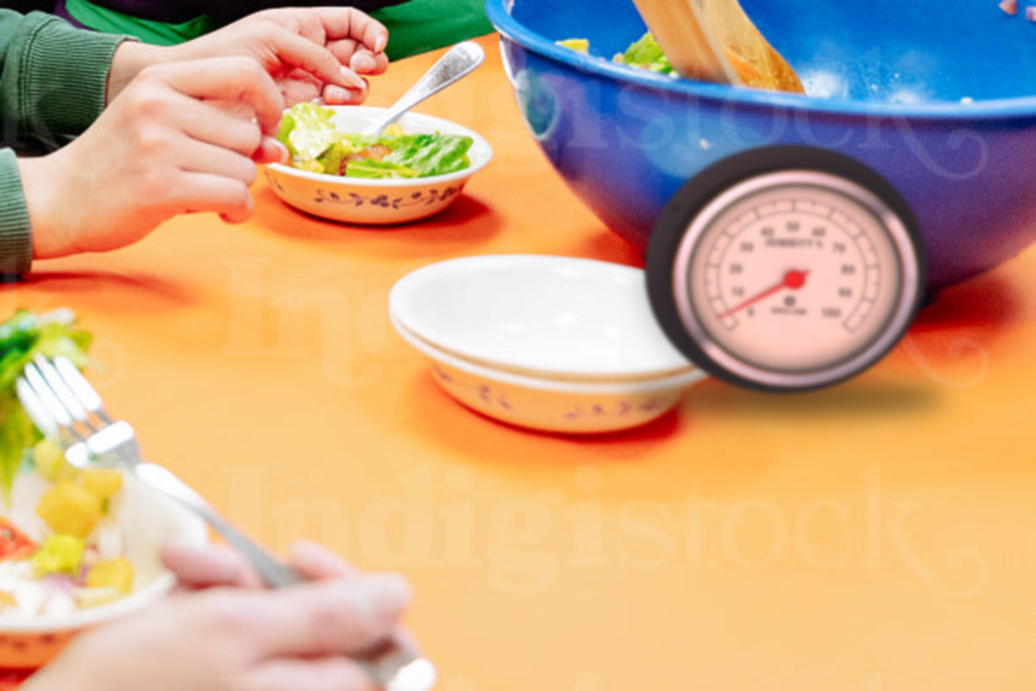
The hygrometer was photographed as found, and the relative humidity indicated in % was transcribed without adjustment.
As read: 5 %
